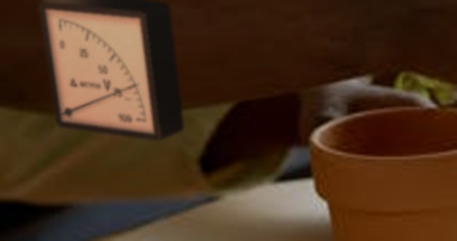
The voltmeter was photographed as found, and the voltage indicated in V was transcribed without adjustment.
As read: 75 V
